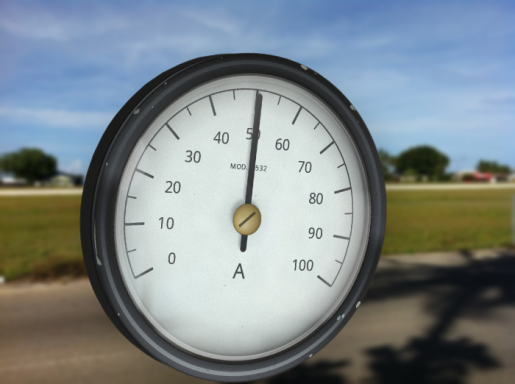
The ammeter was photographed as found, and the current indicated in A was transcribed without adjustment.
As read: 50 A
